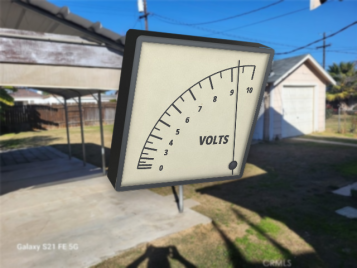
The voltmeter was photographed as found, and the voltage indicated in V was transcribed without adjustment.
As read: 9.25 V
